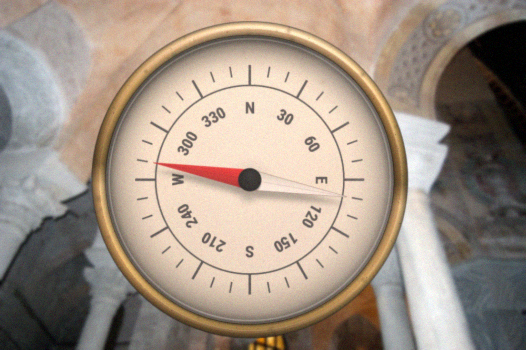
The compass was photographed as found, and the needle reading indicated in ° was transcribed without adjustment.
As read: 280 °
